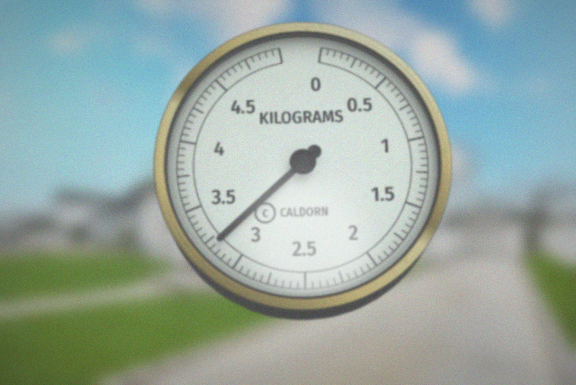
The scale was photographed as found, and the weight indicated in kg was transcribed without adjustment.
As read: 3.2 kg
